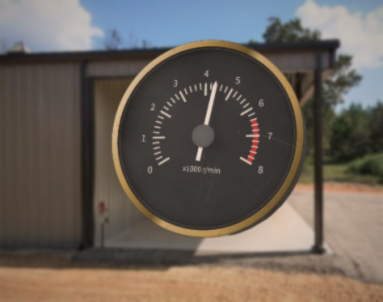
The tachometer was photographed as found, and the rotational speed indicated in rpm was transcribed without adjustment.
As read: 4400 rpm
